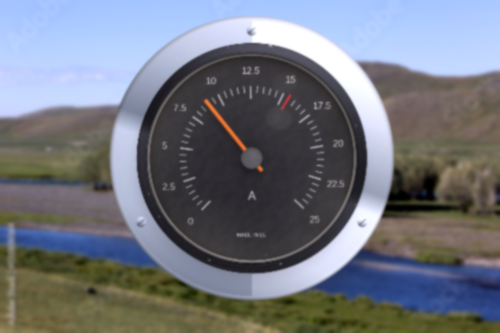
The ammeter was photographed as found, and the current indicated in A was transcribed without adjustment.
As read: 9 A
